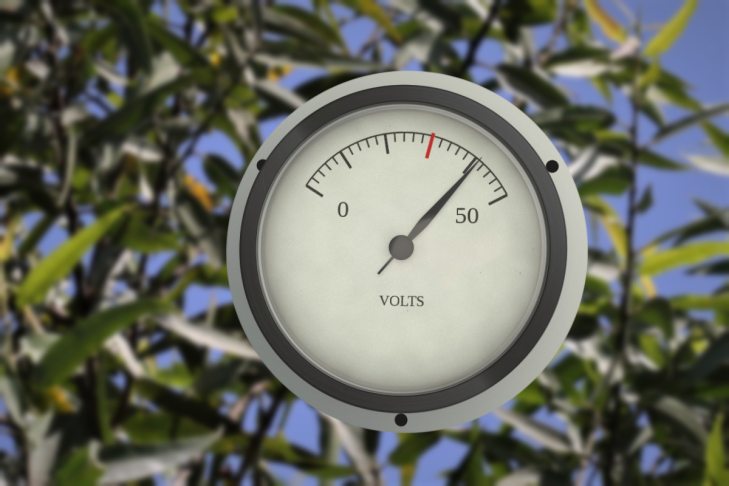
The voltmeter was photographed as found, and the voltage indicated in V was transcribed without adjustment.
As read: 41 V
